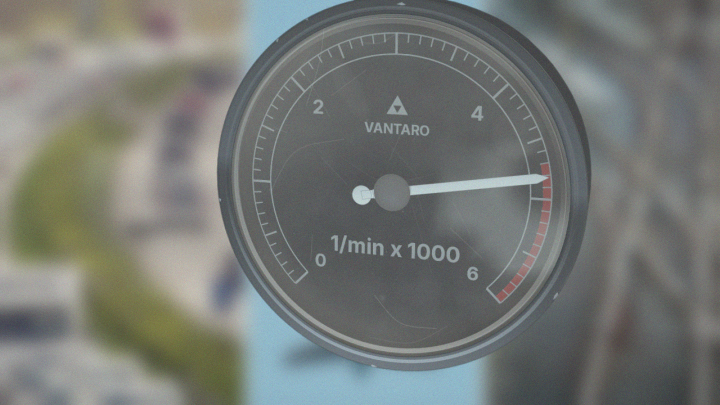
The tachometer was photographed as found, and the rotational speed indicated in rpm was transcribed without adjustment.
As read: 4800 rpm
